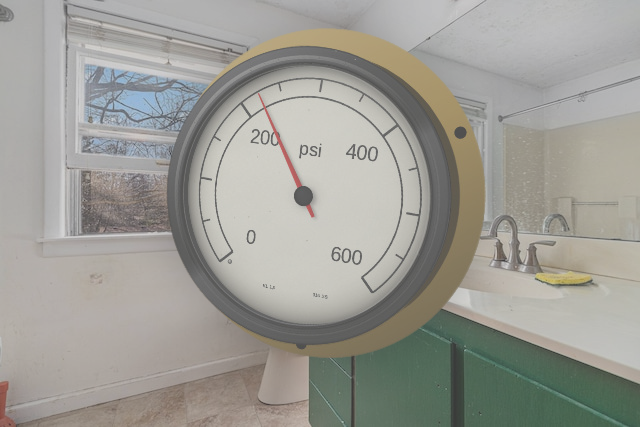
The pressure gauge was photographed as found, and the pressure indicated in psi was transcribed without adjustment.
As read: 225 psi
